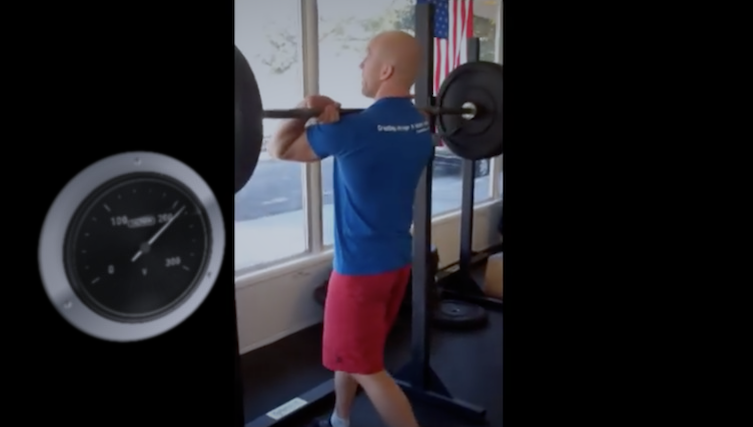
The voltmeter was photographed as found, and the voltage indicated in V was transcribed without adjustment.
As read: 210 V
